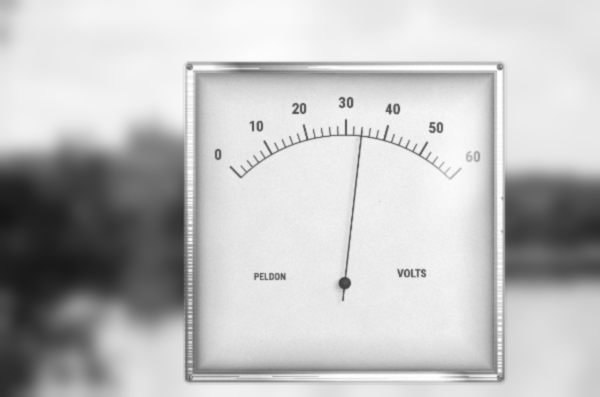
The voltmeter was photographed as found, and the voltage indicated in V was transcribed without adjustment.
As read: 34 V
